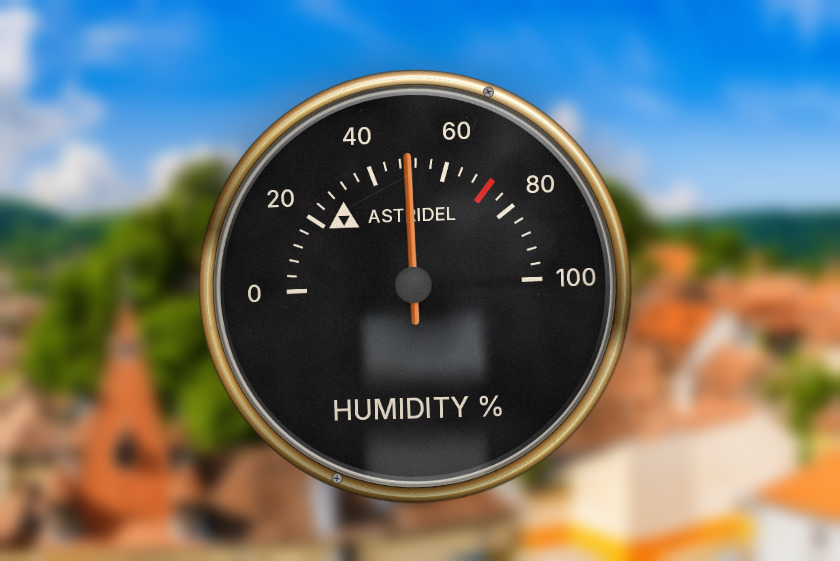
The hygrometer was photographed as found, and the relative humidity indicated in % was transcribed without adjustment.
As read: 50 %
